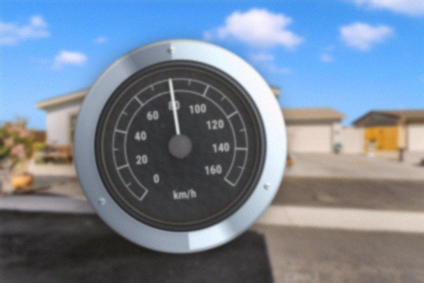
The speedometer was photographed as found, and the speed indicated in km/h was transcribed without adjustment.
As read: 80 km/h
